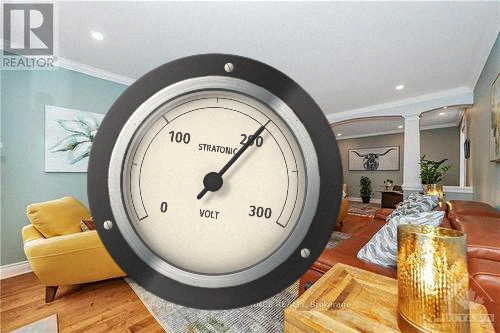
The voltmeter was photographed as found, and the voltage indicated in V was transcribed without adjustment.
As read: 200 V
